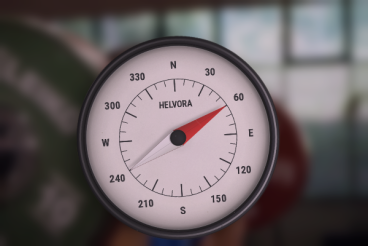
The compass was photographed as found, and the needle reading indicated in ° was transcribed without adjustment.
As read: 60 °
